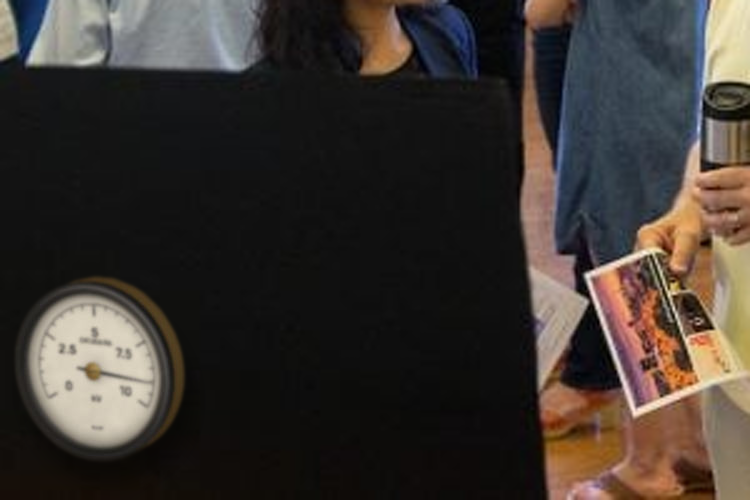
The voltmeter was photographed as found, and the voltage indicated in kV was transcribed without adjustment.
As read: 9 kV
